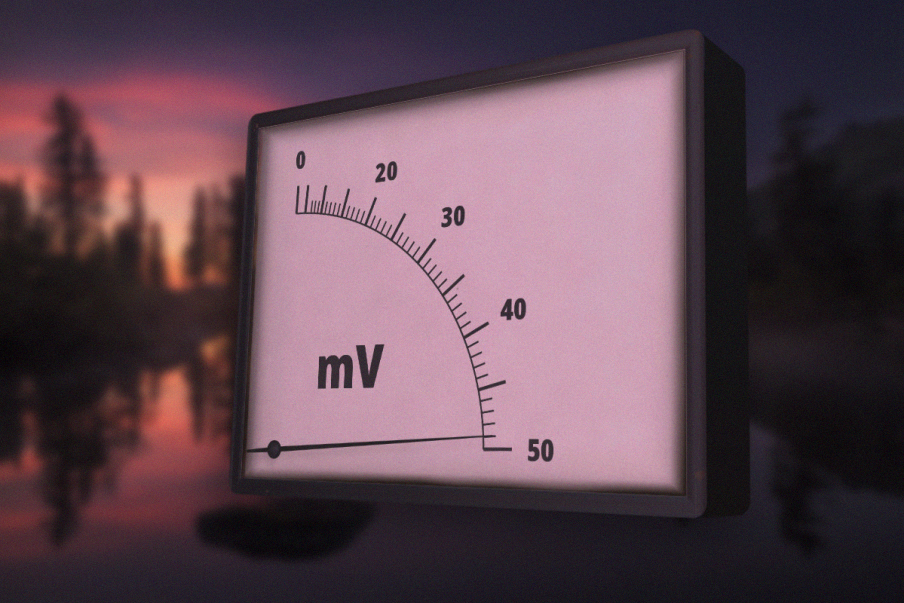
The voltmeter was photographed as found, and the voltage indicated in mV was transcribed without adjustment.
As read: 49 mV
